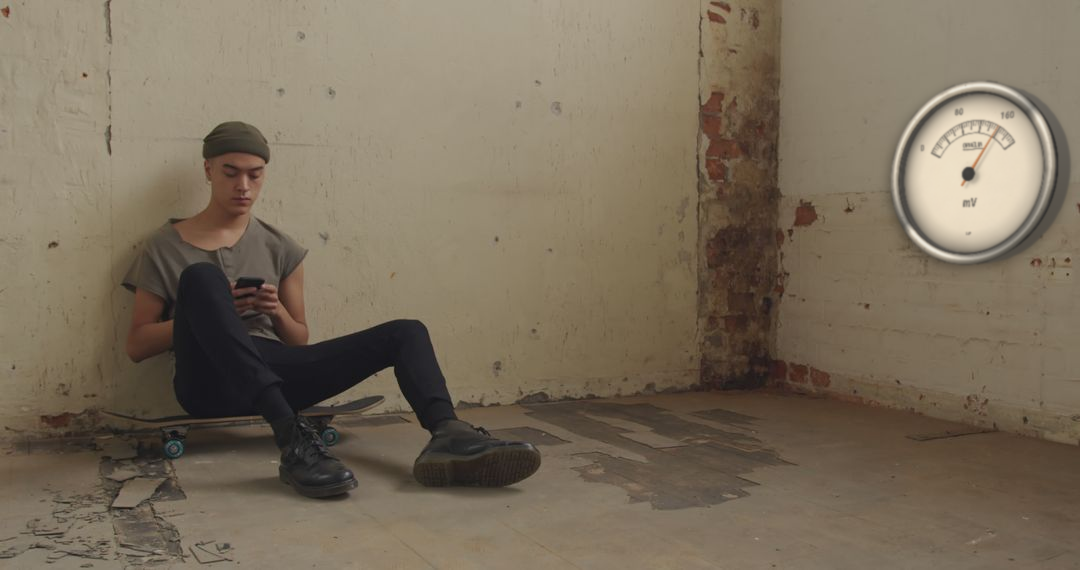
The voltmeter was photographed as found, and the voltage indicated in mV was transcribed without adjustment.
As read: 160 mV
